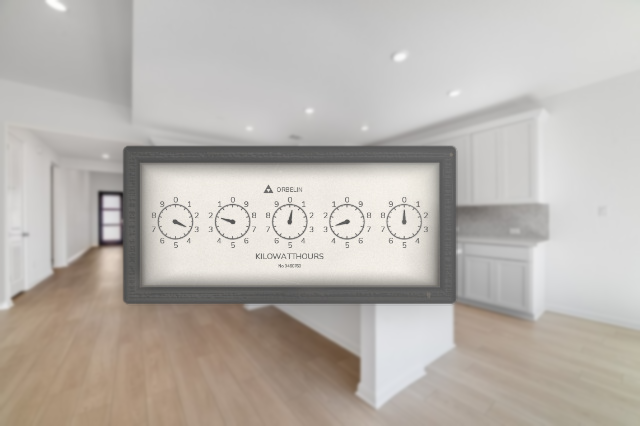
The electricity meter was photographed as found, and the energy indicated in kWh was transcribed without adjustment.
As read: 32030 kWh
